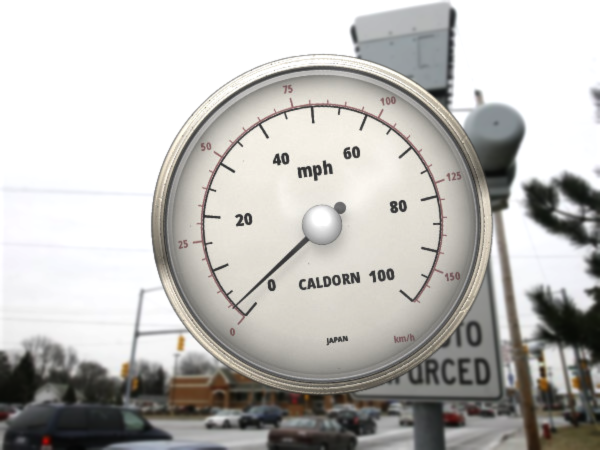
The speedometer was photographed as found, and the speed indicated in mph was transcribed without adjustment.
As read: 2.5 mph
